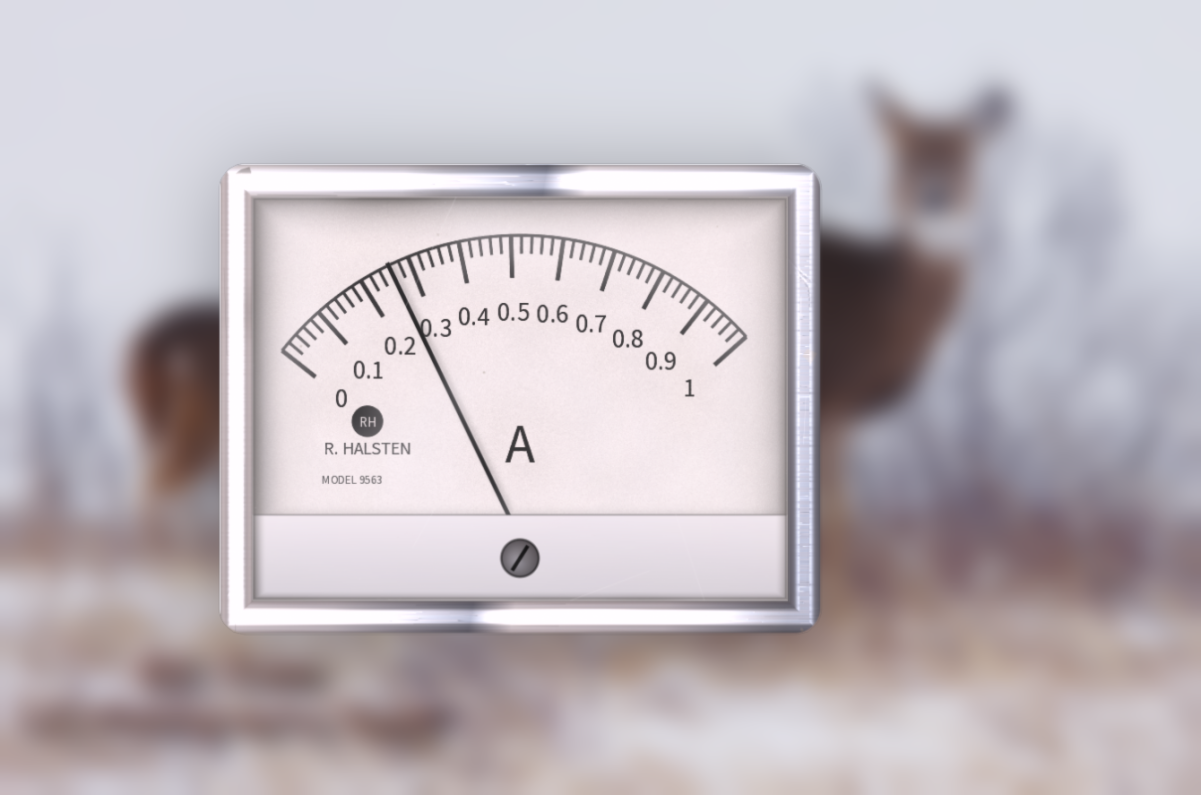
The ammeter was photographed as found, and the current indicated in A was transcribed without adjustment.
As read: 0.26 A
